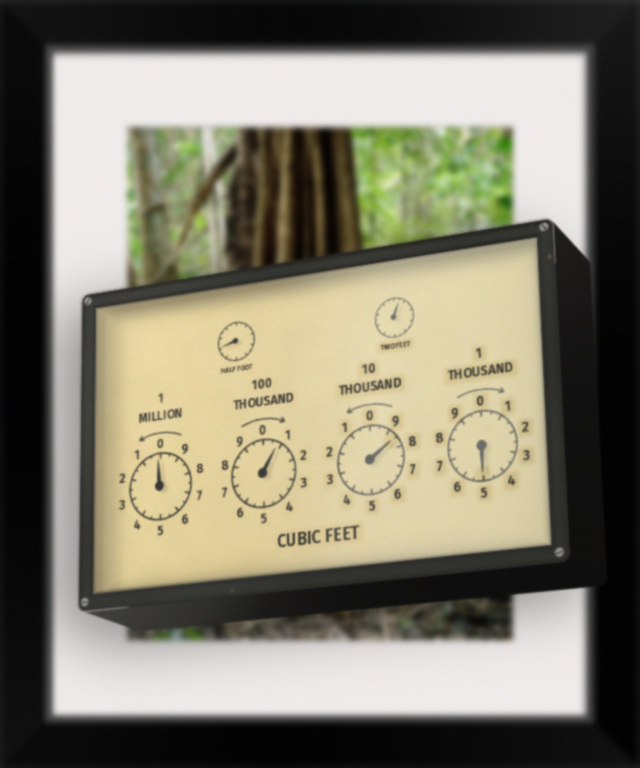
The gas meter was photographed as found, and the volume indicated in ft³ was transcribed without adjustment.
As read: 8500 ft³
